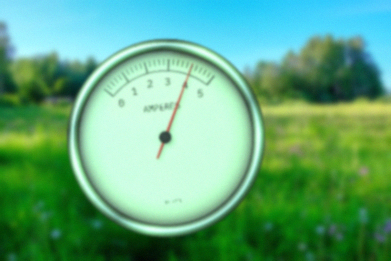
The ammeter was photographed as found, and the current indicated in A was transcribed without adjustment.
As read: 4 A
